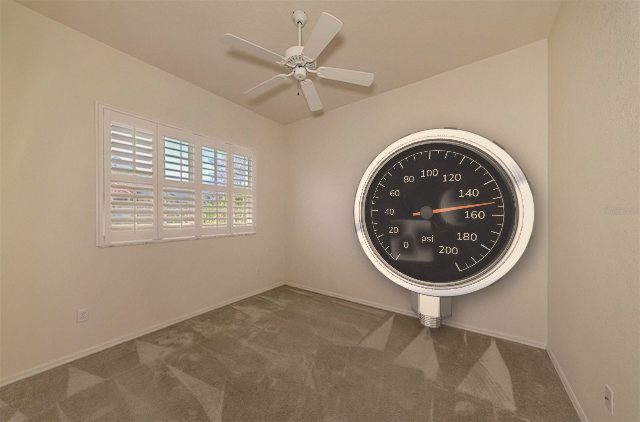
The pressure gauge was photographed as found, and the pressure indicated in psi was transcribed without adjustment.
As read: 152.5 psi
